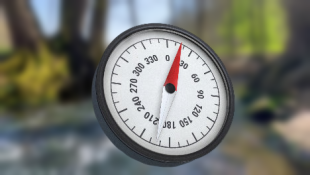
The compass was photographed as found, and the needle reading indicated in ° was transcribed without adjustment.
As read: 15 °
